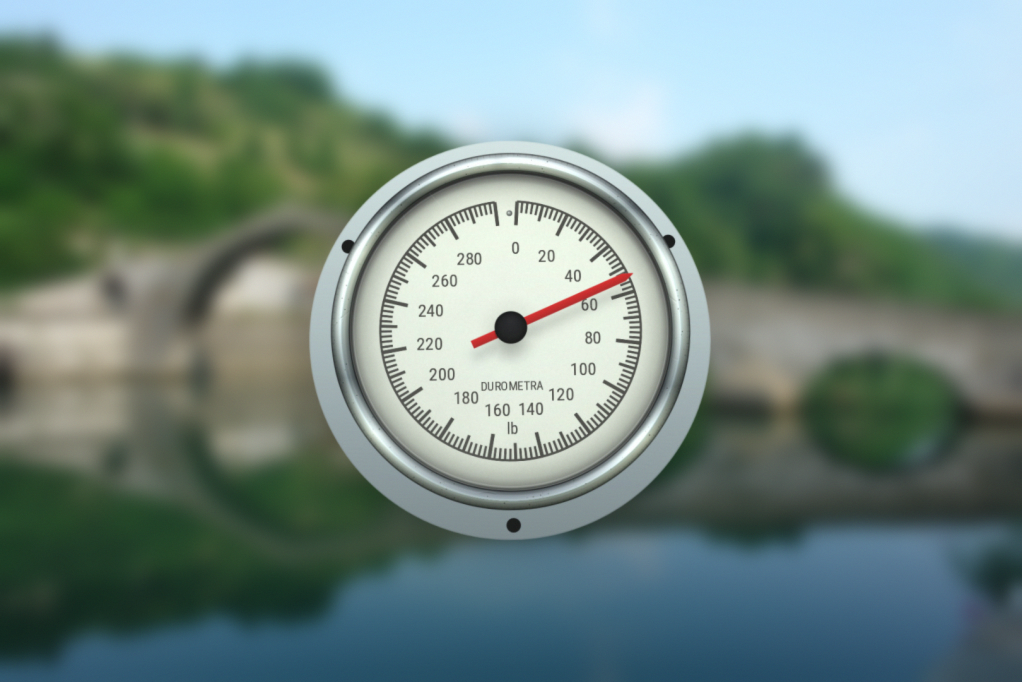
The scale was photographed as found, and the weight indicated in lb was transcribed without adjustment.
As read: 54 lb
